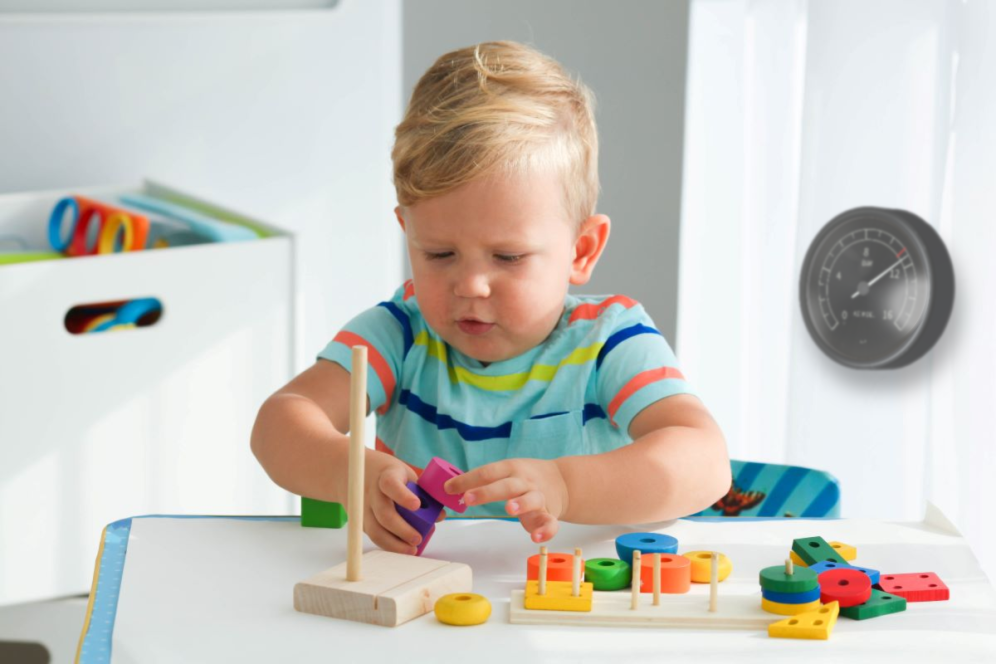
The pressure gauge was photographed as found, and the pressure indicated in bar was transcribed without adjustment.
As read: 11.5 bar
